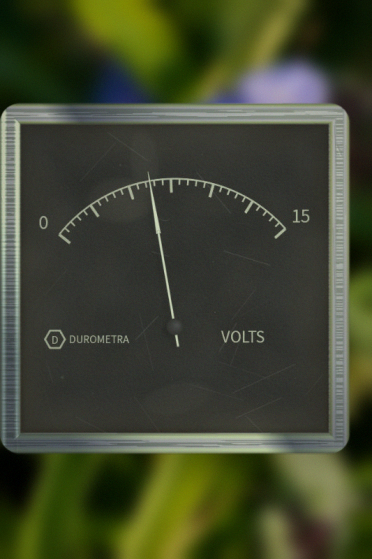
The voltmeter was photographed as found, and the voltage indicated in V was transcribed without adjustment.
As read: 6.25 V
